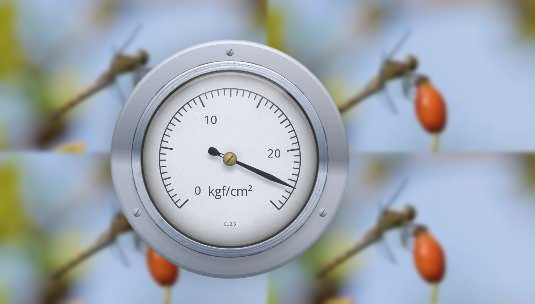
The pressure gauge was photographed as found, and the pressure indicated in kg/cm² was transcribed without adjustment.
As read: 23 kg/cm²
